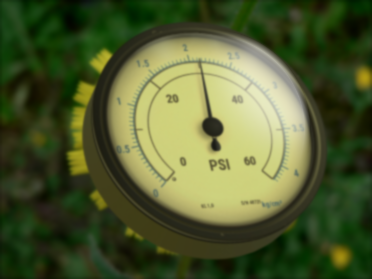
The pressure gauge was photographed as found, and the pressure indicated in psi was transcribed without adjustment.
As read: 30 psi
